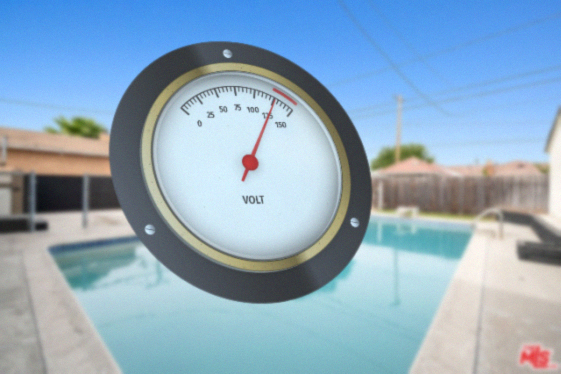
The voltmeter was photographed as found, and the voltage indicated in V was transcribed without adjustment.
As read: 125 V
